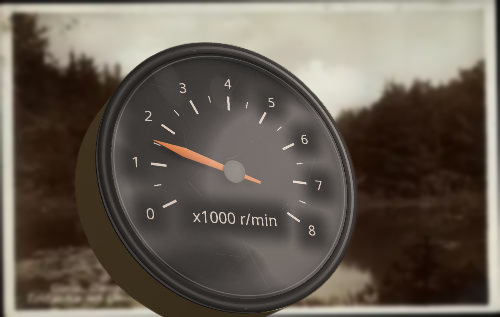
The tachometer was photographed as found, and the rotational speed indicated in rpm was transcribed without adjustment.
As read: 1500 rpm
